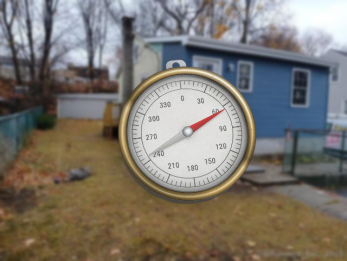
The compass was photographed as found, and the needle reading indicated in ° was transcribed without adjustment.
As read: 65 °
